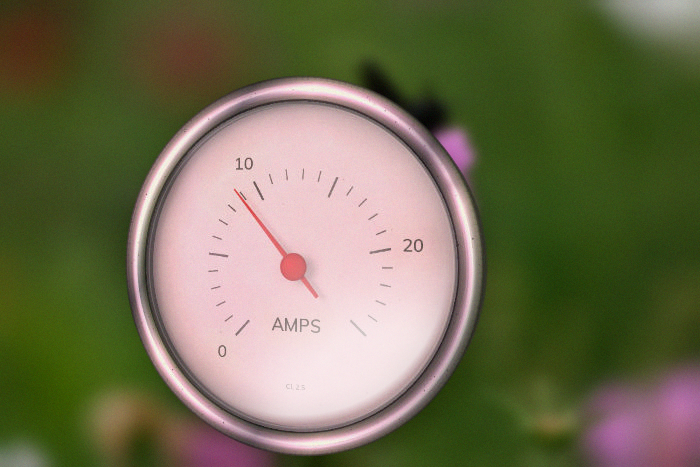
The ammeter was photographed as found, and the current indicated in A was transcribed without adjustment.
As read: 9 A
